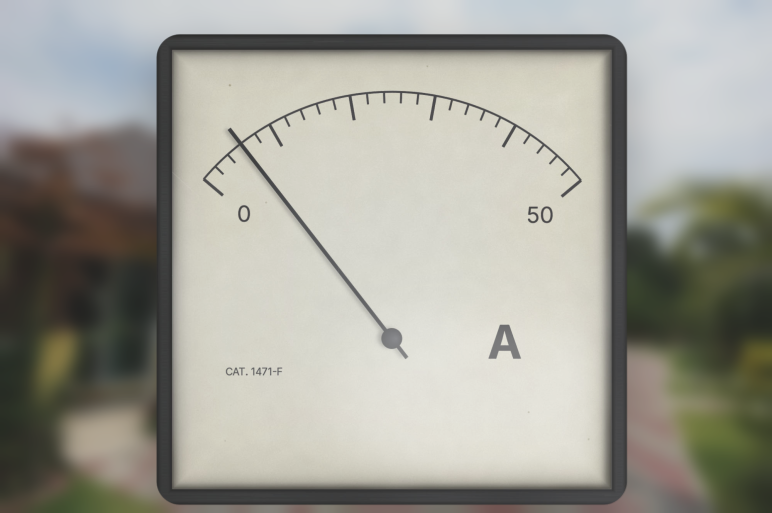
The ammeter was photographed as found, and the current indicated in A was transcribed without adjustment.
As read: 6 A
